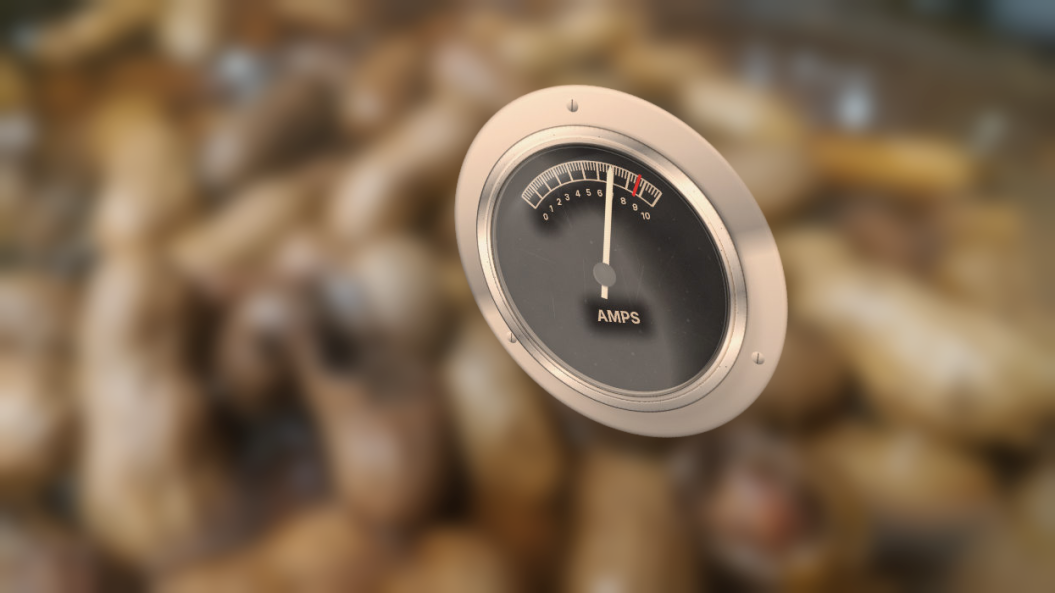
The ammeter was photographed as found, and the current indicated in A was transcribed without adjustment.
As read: 7 A
